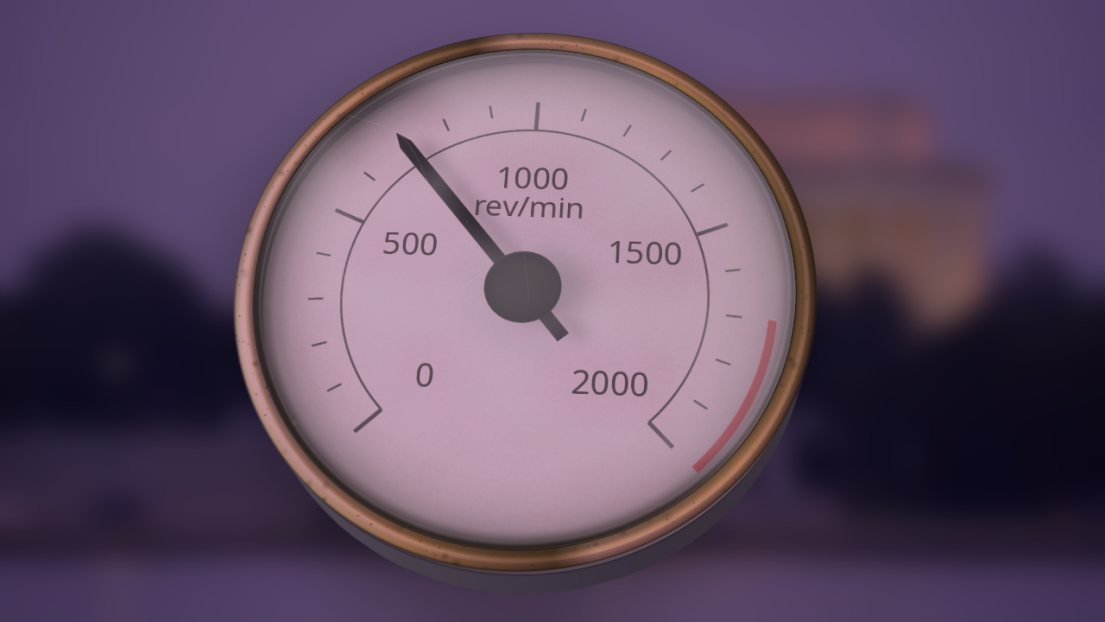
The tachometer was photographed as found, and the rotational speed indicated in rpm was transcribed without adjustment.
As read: 700 rpm
